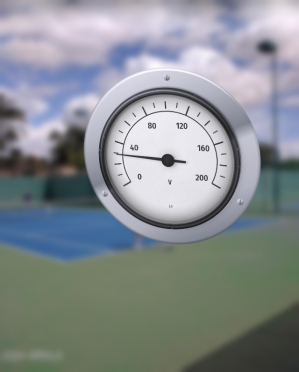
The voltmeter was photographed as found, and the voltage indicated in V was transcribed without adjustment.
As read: 30 V
